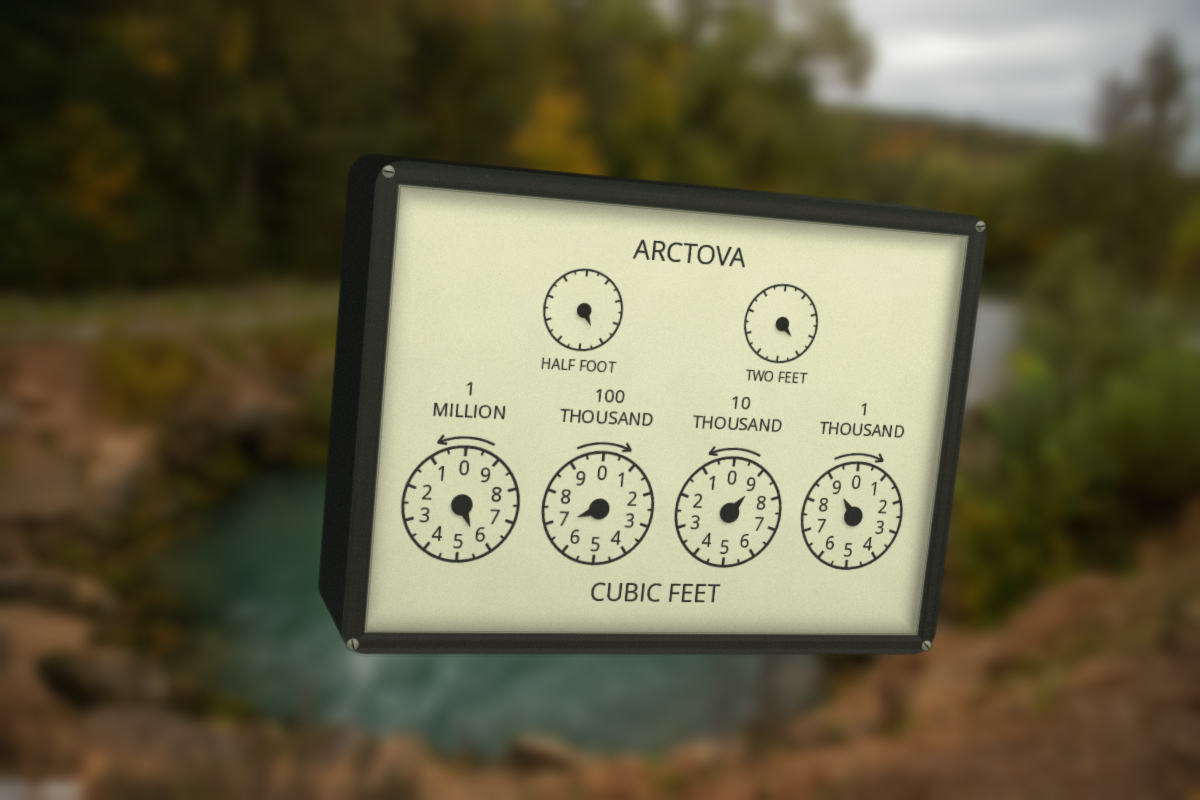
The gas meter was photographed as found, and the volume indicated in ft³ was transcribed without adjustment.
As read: 568900 ft³
